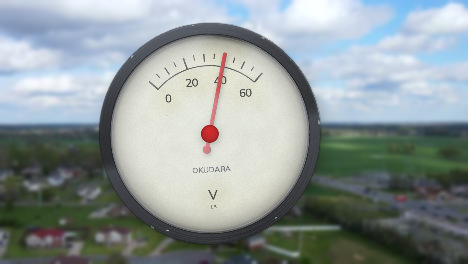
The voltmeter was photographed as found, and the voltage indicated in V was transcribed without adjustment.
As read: 40 V
